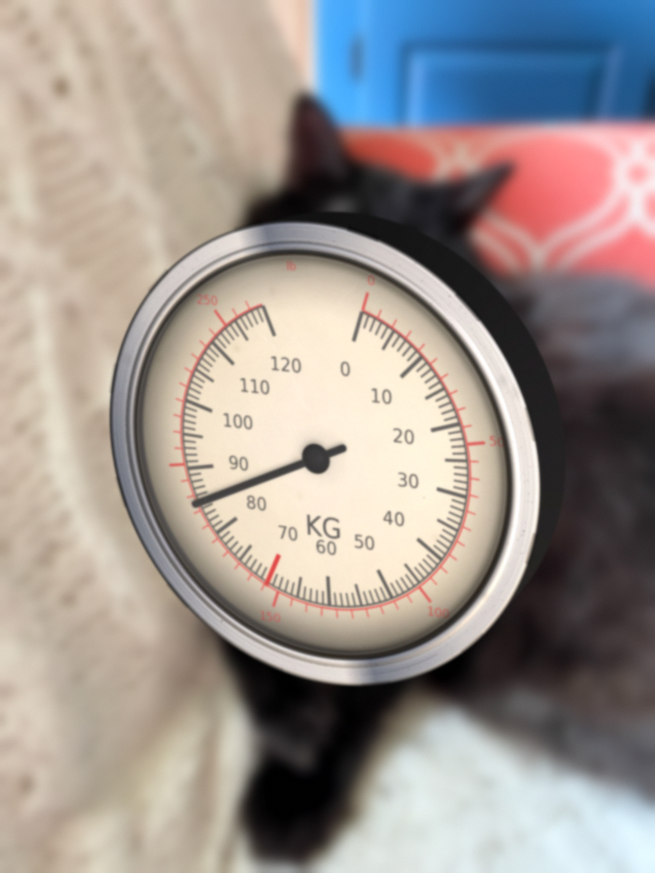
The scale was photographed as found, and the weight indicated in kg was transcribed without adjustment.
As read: 85 kg
